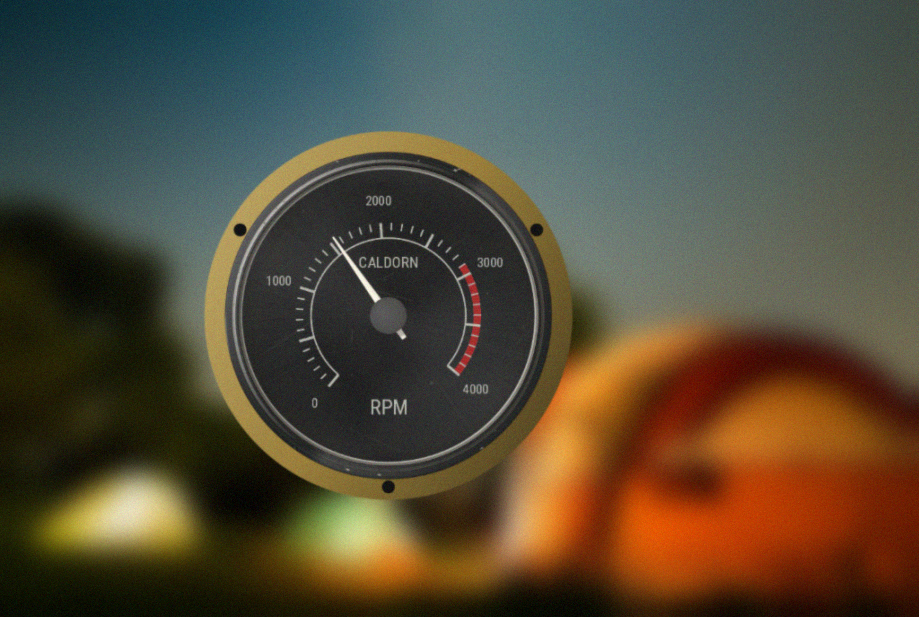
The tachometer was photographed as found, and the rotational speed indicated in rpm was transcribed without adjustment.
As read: 1550 rpm
